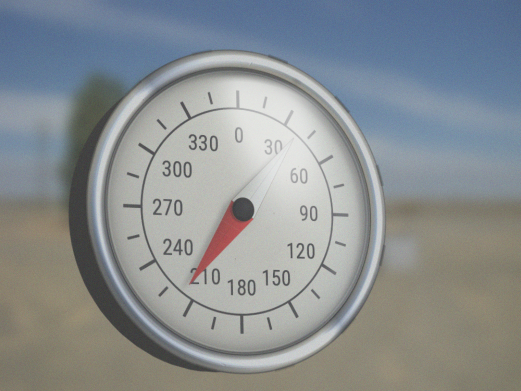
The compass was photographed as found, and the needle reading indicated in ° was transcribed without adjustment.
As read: 217.5 °
